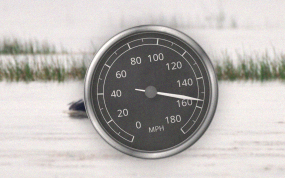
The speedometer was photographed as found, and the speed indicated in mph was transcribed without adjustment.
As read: 155 mph
